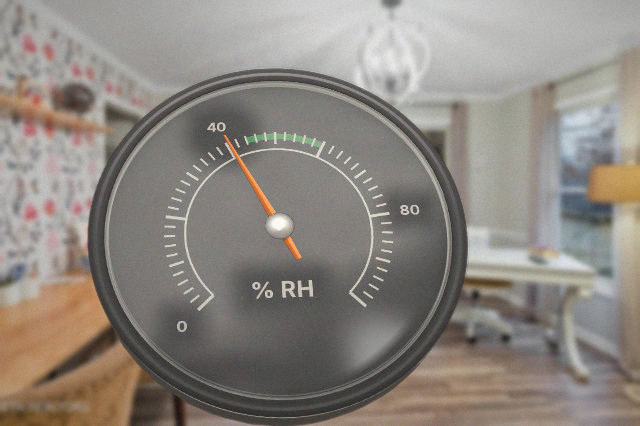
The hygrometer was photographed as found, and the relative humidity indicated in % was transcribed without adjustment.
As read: 40 %
